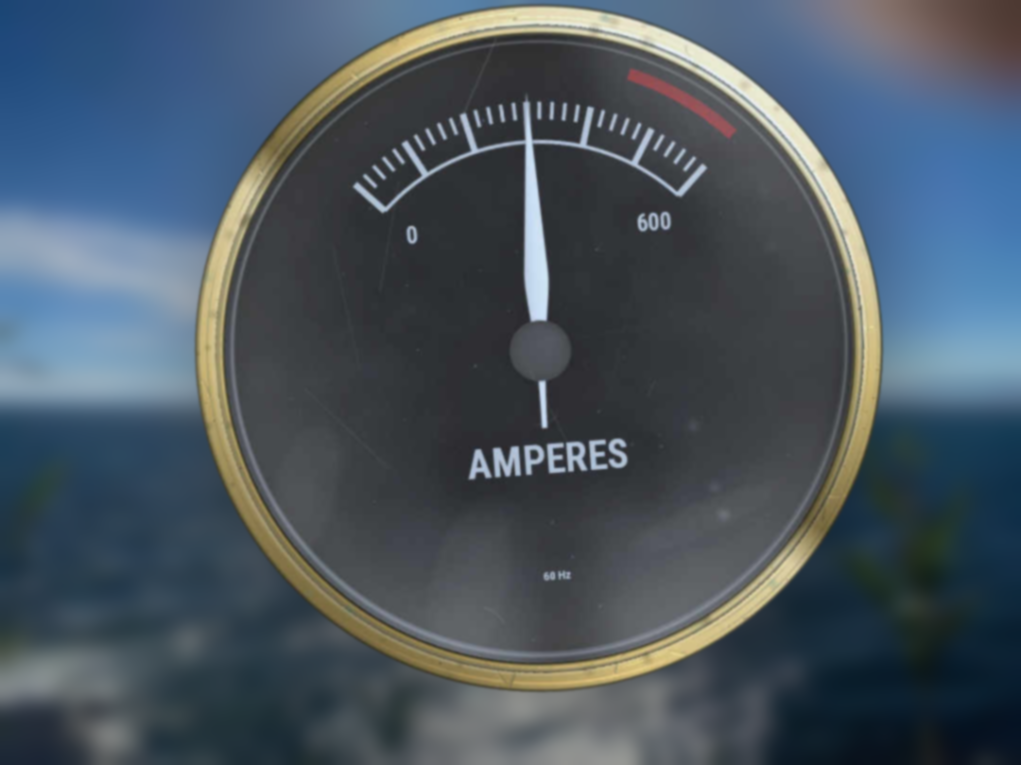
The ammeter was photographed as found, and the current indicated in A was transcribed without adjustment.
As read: 300 A
